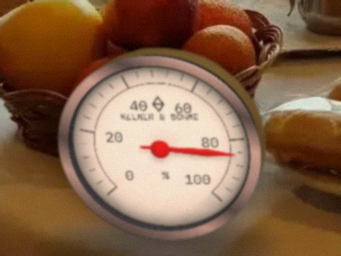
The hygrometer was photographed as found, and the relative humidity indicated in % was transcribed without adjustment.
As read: 84 %
